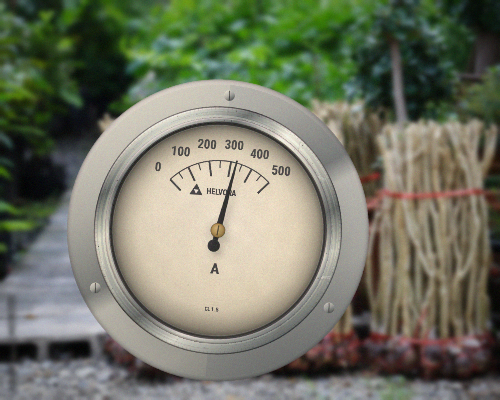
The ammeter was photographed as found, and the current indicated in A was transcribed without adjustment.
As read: 325 A
